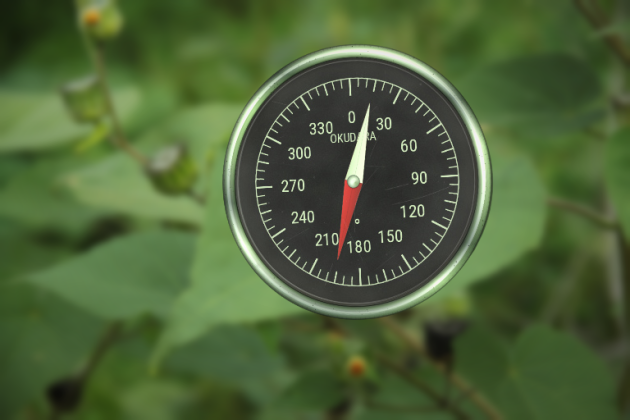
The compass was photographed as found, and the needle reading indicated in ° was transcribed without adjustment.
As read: 195 °
